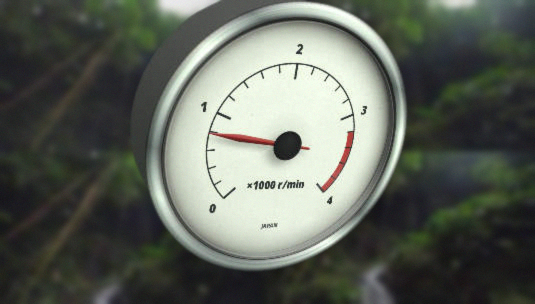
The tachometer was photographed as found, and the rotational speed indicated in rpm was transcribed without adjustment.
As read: 800 rpm
